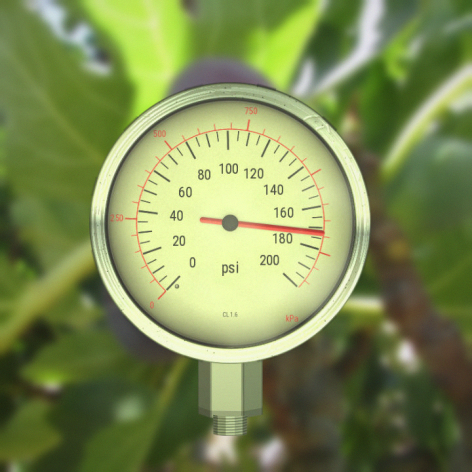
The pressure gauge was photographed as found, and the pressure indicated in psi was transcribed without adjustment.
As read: 172.5 psi
